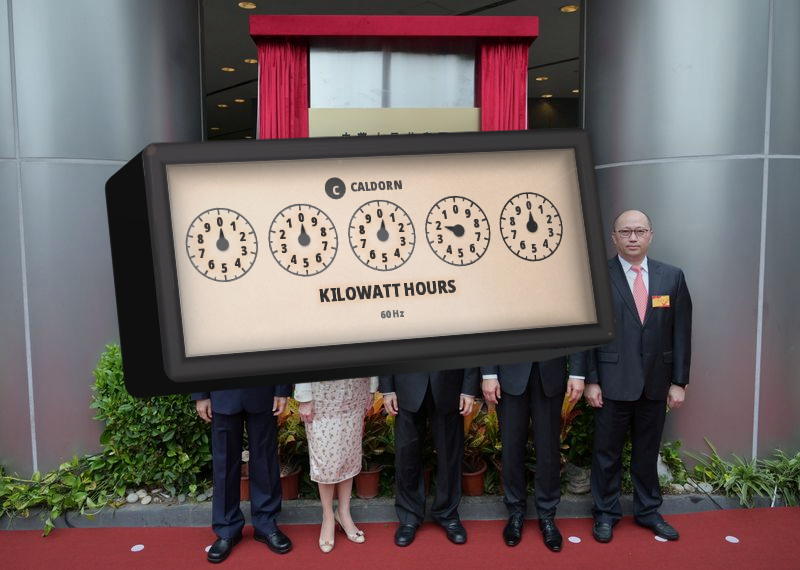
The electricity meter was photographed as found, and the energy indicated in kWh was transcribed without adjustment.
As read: 20 kWh
